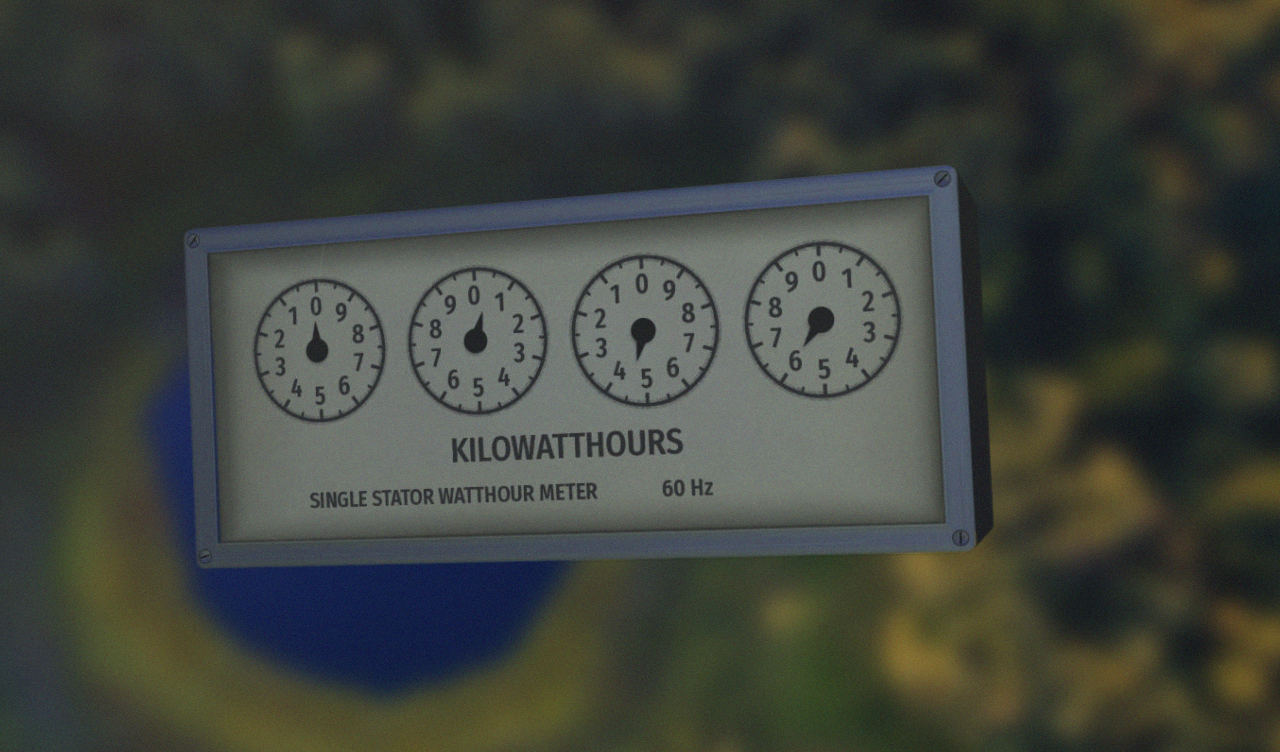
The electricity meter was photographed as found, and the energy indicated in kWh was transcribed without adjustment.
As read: 46 kWh
